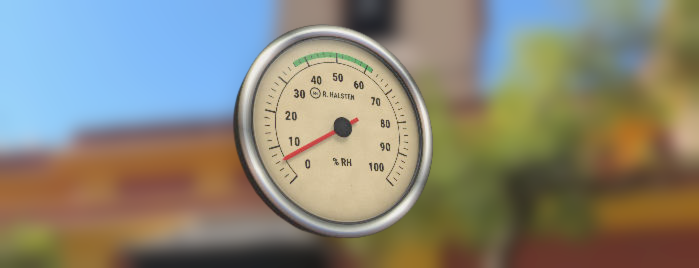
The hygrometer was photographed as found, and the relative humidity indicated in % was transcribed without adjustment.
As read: 6 %
